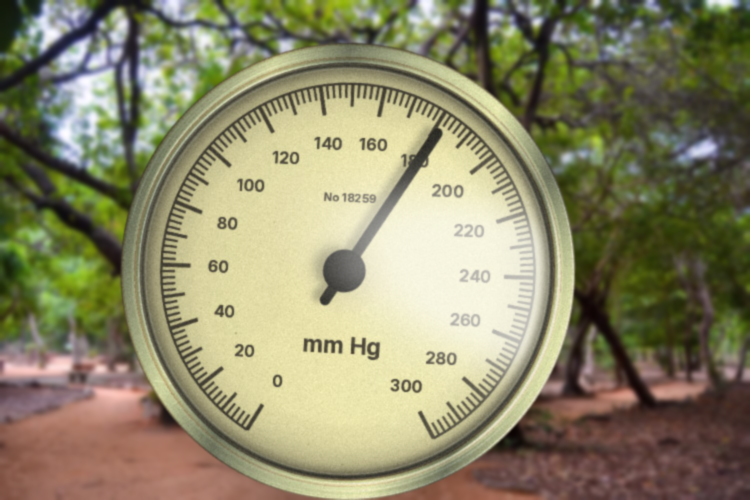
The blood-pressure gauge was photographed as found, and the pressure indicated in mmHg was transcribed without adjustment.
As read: 182 mmHg
